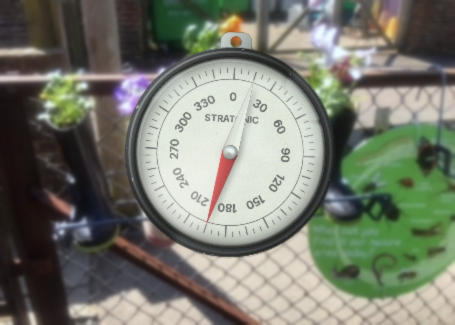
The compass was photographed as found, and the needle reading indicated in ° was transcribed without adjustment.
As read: 195 °
